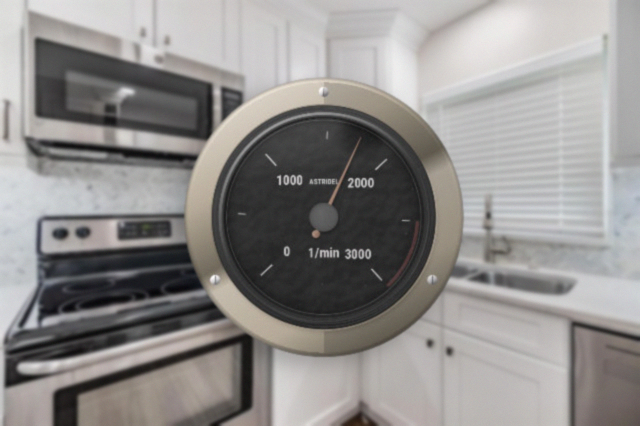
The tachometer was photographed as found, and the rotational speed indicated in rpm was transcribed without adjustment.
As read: 1750 rpm
